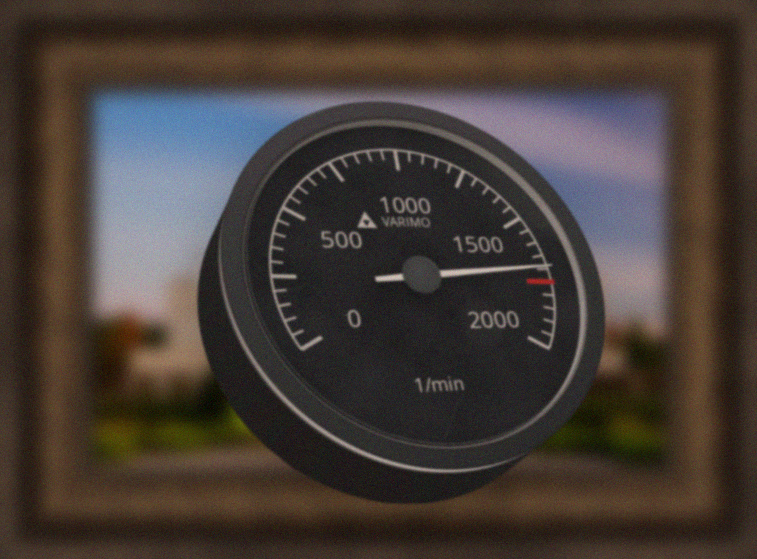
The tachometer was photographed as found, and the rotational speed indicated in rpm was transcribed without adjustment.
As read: 1700 rpm
